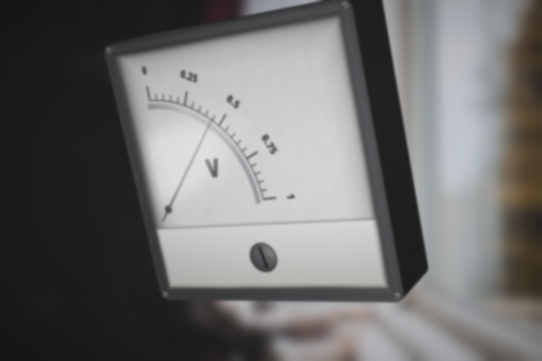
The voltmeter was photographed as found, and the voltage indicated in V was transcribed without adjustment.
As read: 0.45 V
